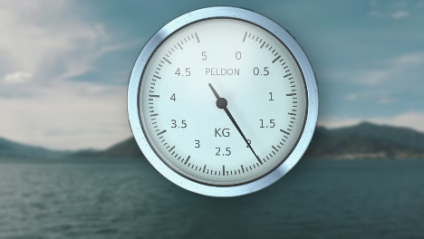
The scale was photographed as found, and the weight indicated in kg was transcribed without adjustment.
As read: 2 kg
